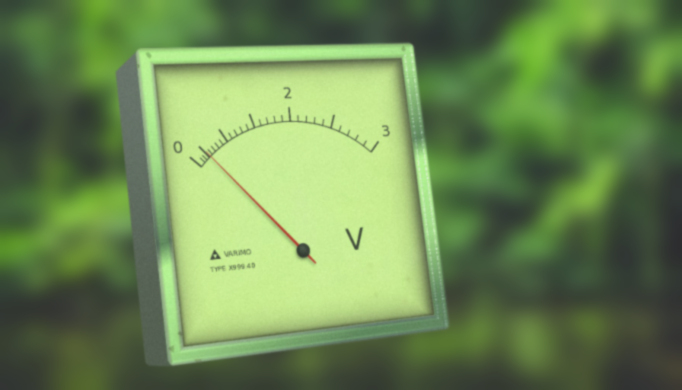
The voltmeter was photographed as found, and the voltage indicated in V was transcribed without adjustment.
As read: 0.5 V
